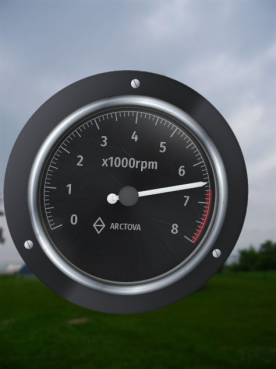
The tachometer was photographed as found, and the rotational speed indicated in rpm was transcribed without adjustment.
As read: 6500 rpm
